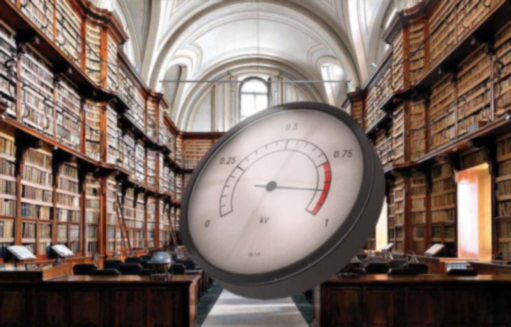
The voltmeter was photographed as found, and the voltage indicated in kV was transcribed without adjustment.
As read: 0.9 kV
